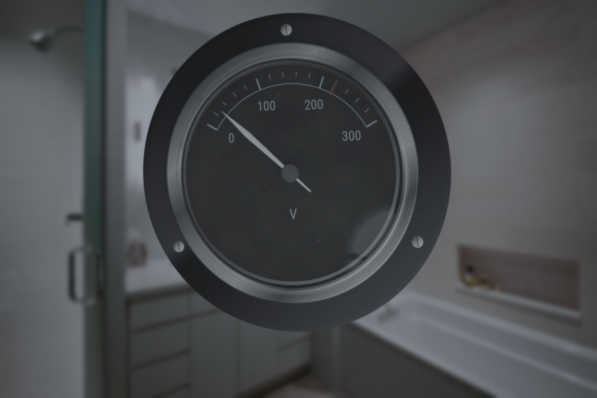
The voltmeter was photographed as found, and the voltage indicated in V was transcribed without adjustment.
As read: 30 V
